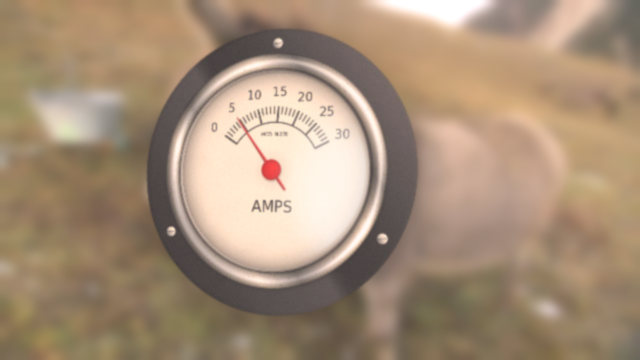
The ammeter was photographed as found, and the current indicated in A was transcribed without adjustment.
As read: 5 A
